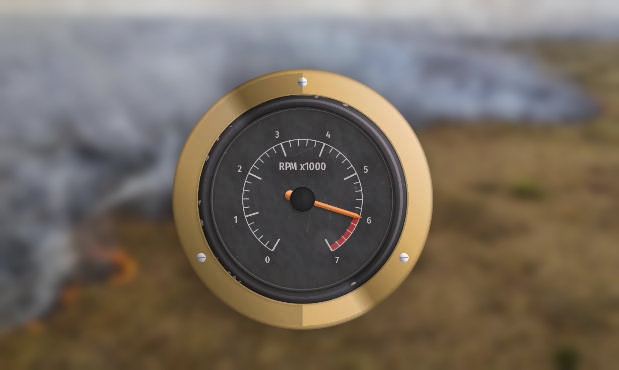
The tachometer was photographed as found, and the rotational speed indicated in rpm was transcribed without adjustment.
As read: 6000 rpm
